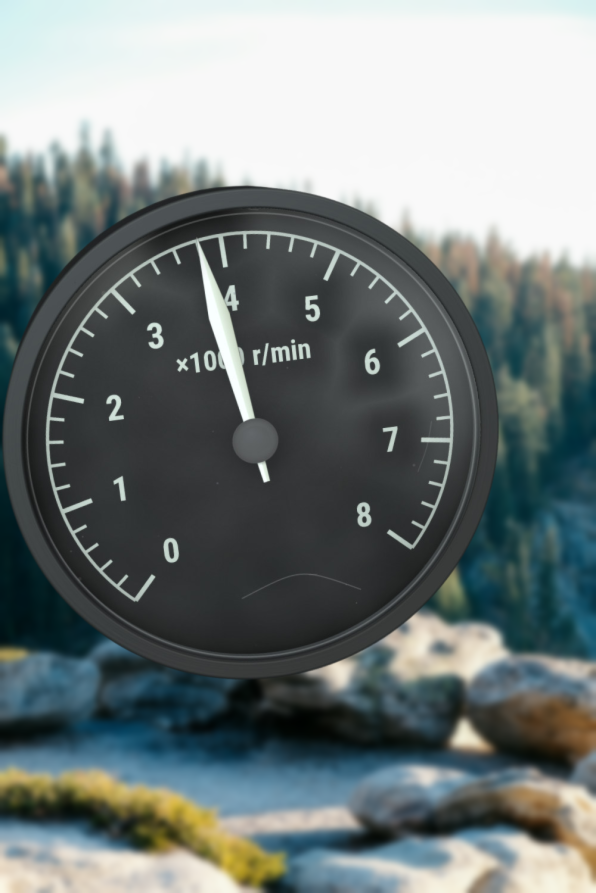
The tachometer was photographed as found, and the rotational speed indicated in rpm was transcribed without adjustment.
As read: 3800 rpm
